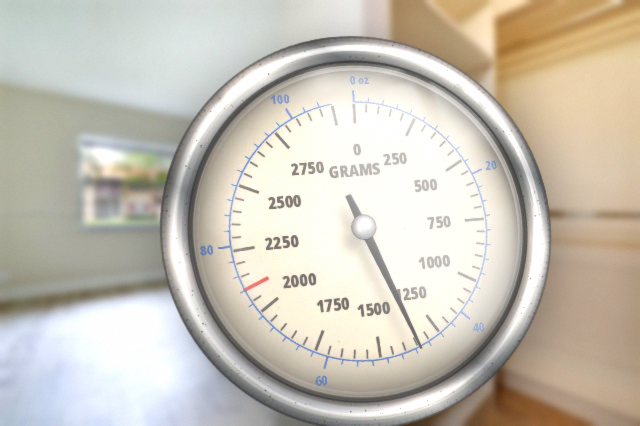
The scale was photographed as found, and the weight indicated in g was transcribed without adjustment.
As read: 1350 g
